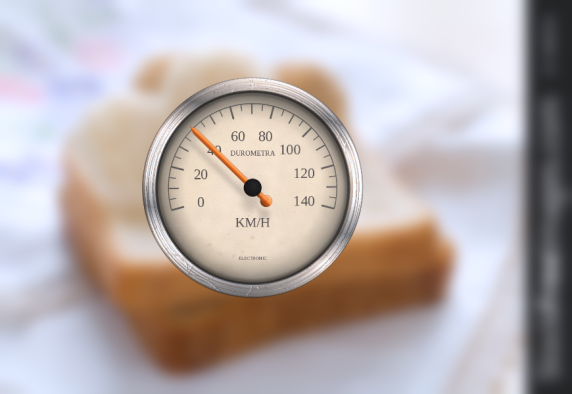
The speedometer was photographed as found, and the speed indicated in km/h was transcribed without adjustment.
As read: 40 km/h
